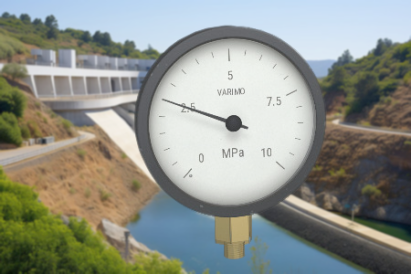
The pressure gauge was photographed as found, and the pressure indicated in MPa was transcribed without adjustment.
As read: 2.5 MPa
